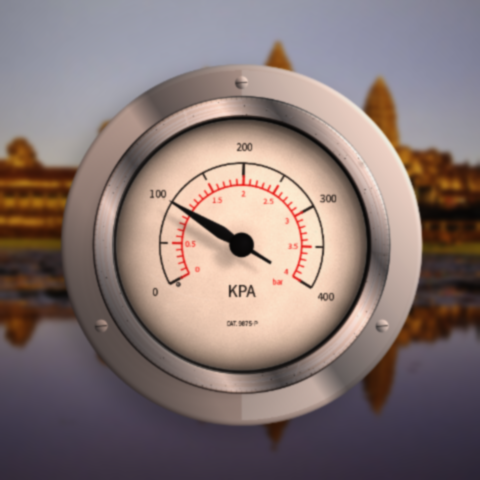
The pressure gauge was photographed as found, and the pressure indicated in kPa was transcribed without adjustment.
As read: 100 kPa
